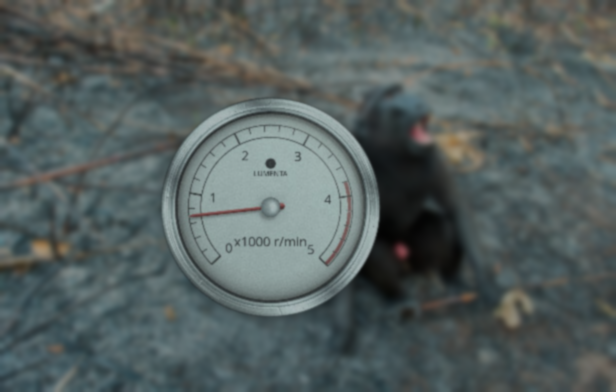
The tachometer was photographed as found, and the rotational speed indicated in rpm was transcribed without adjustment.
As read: 700 rpm
